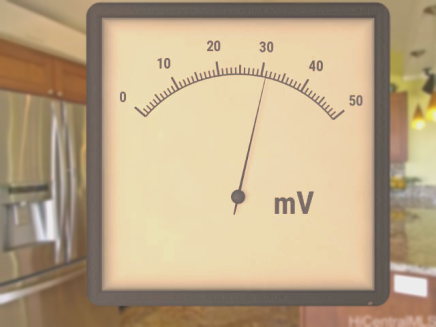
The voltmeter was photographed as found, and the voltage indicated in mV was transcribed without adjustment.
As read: 31 mV
